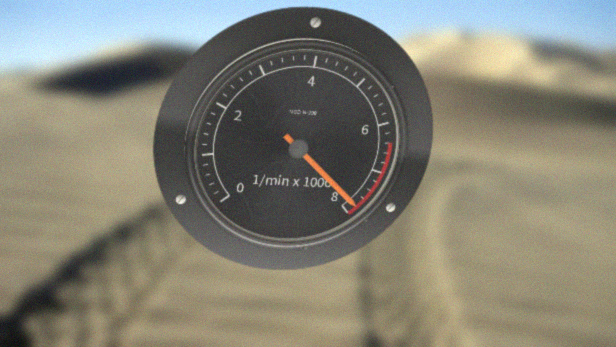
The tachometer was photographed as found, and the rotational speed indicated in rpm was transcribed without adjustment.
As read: 7800 rpm
